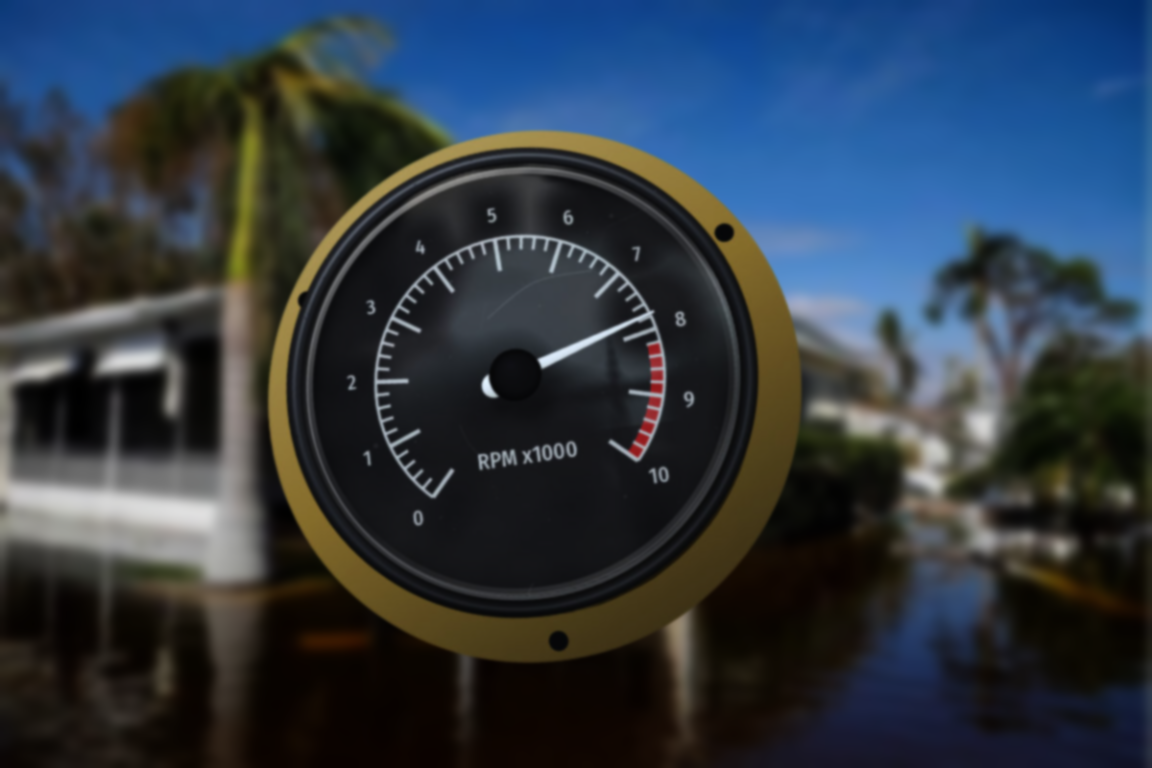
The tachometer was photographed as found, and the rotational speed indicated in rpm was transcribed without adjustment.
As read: 7800 rpm
